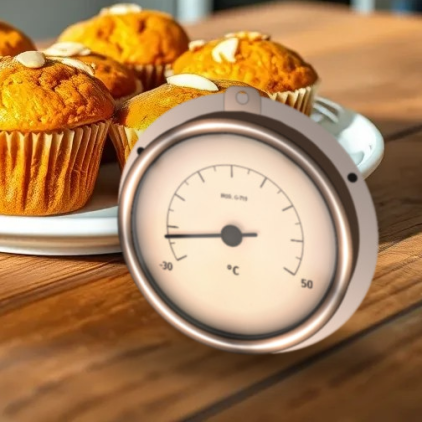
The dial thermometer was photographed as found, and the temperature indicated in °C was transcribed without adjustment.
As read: -22.5 °C
